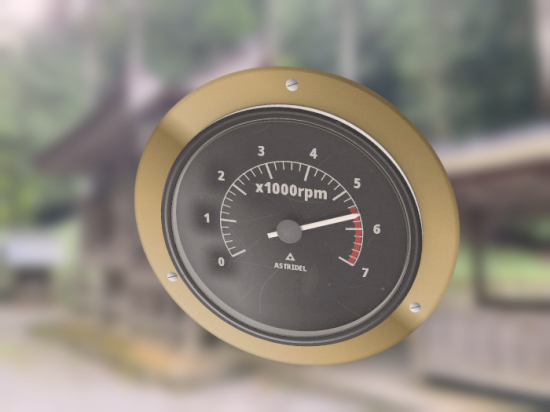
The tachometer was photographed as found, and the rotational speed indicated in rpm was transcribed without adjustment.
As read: 5600 rpm
